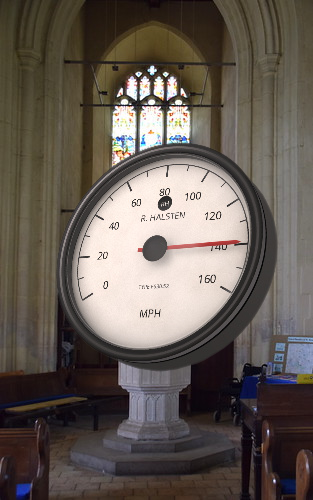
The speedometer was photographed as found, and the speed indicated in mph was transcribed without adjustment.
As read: 140 mph
